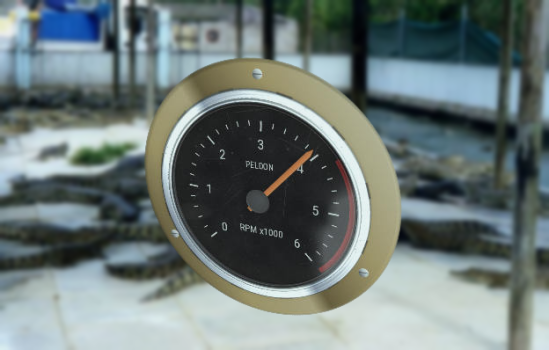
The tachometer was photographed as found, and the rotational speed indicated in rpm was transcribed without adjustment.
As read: 3900 rpm
